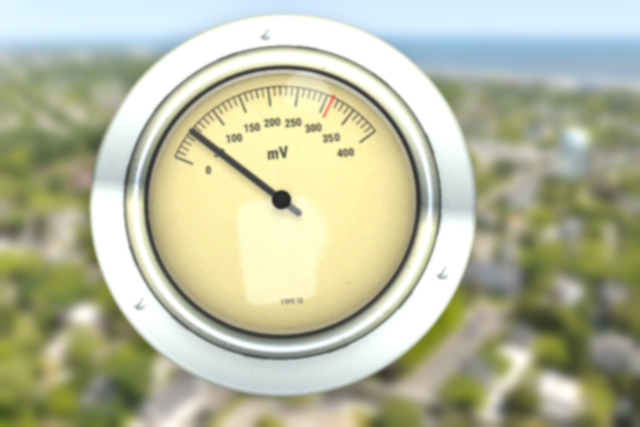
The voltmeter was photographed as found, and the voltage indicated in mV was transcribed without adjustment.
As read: 50 mV
